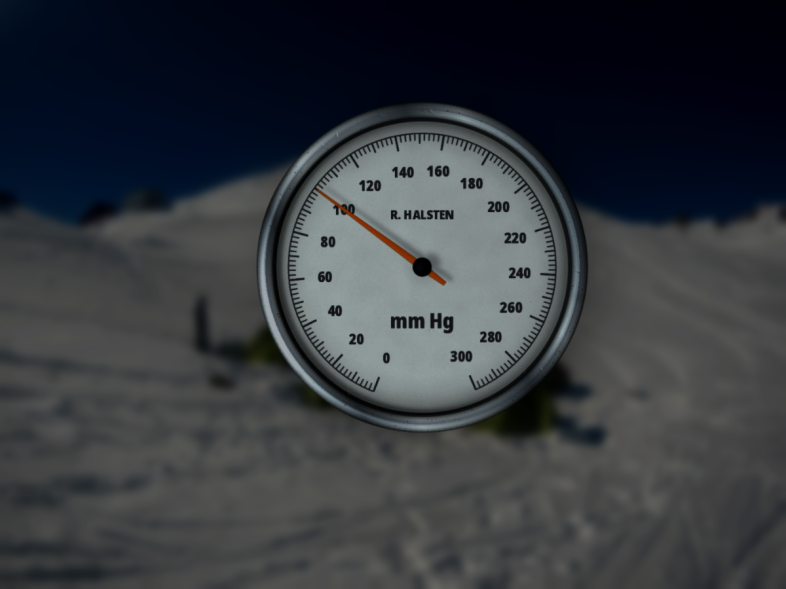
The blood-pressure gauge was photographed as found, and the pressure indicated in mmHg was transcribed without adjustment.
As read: 100 mmHg
